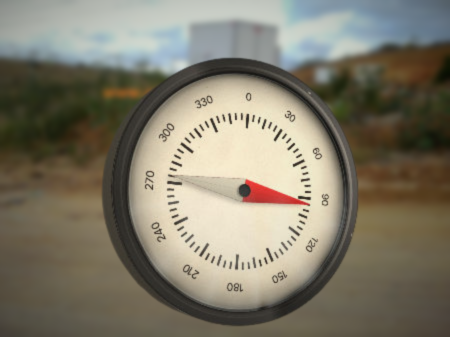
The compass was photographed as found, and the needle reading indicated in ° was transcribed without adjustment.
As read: 95 °
